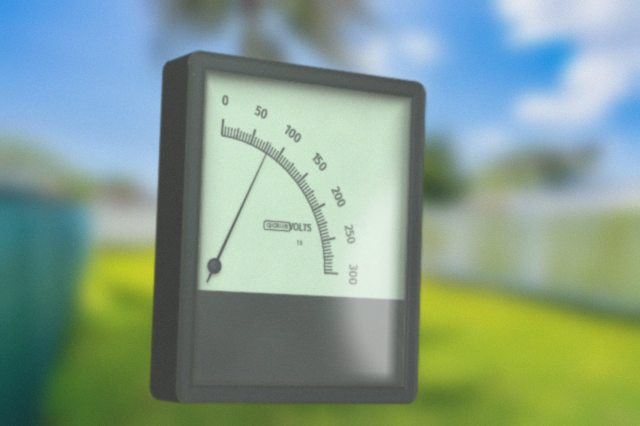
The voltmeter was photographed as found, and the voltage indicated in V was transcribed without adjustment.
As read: 75 V
